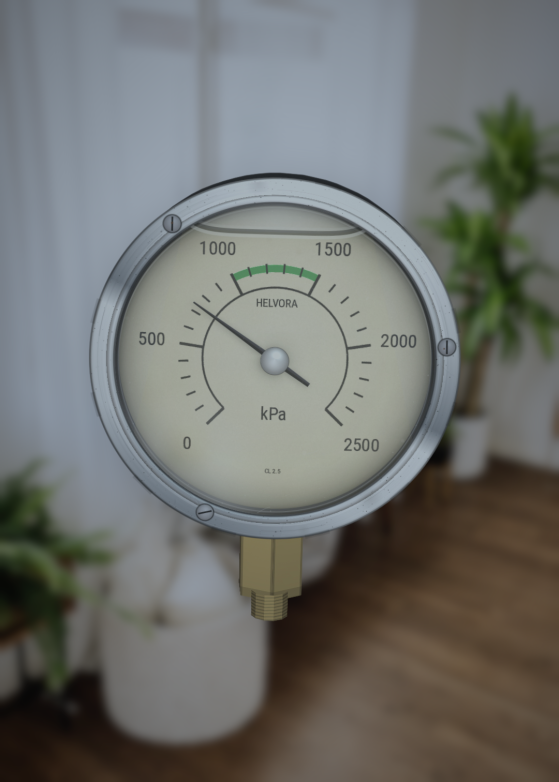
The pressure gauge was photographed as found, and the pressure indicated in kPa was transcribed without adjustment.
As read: 750 kPa
